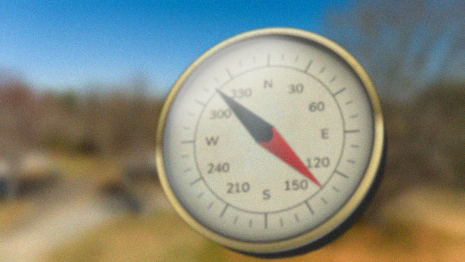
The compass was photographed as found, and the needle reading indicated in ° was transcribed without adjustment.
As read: 135 °
